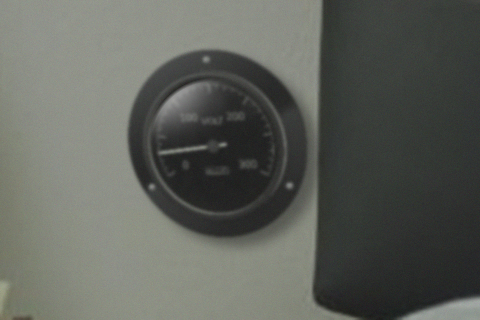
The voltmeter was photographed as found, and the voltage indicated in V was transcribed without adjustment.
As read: 30 V
